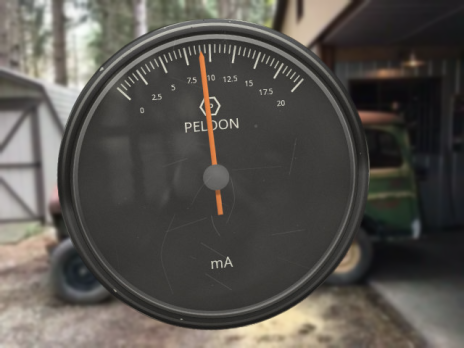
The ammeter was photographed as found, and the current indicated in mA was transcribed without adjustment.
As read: 9 mA
